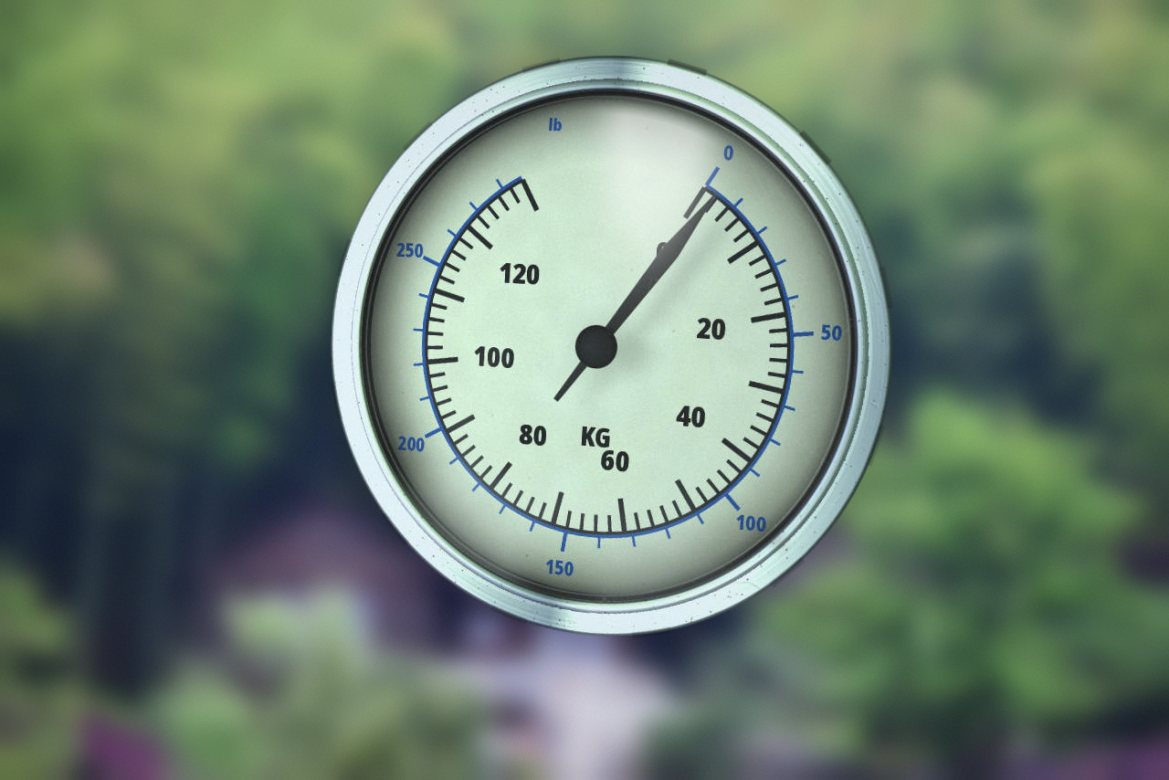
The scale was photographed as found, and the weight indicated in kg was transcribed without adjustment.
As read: 2 kg
